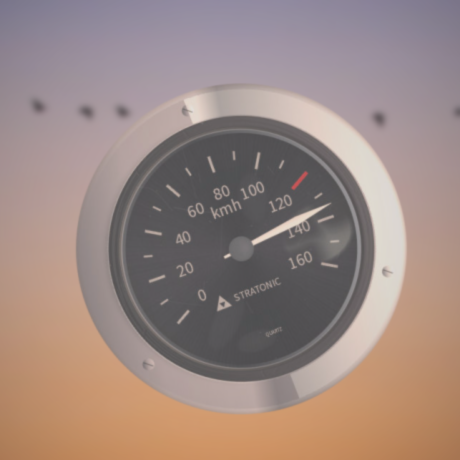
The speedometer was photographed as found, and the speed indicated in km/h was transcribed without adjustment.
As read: 135 km/h
